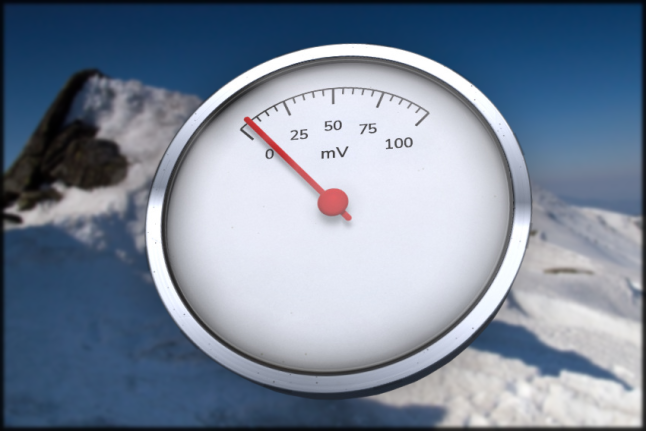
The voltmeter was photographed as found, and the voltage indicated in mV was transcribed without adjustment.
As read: 5 mV
